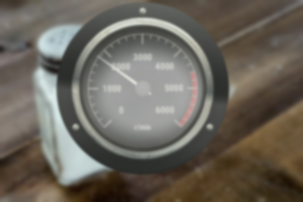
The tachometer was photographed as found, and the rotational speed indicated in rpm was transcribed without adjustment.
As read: 1800 rpm
